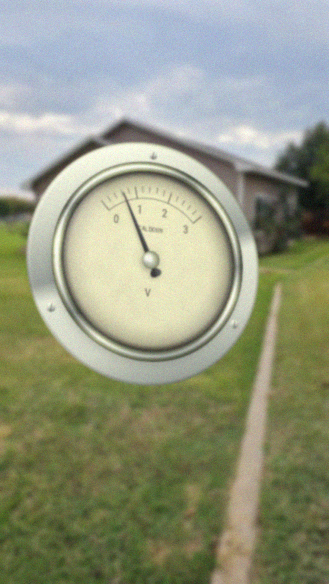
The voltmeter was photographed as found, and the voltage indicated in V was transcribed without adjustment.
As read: 0.6 V
